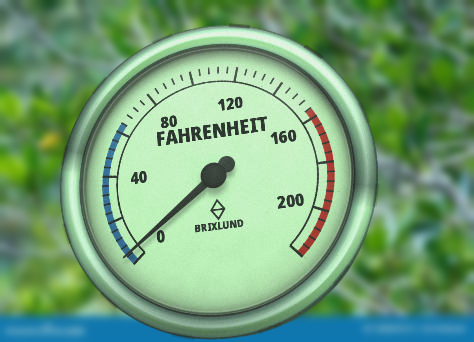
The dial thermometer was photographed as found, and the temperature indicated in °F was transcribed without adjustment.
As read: 4 °F
